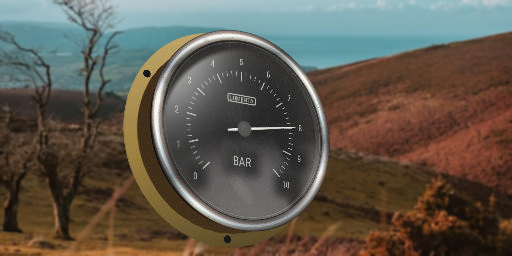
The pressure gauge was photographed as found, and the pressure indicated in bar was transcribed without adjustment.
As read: 8 bar
